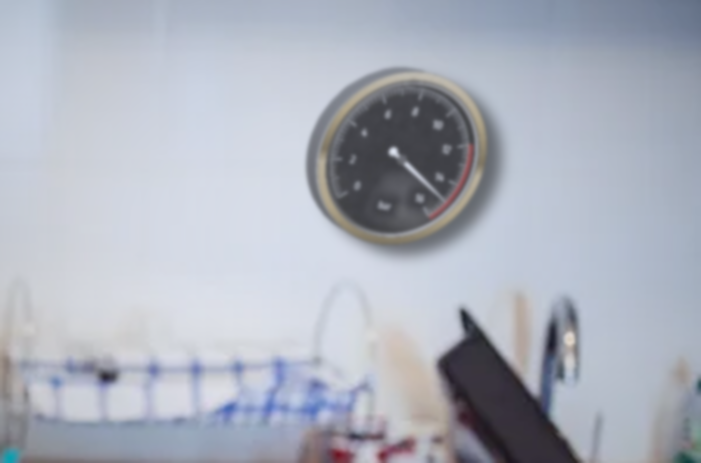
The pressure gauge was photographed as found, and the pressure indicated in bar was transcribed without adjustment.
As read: 15 bar
